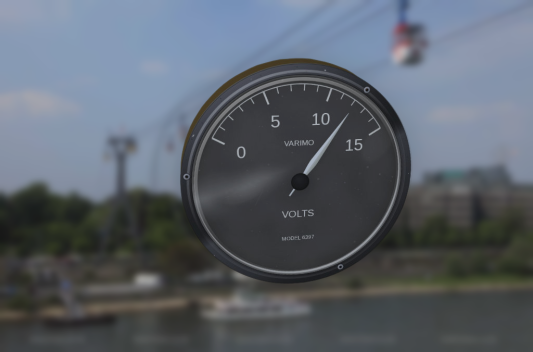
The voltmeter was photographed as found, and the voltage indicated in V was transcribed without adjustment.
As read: 12 V
